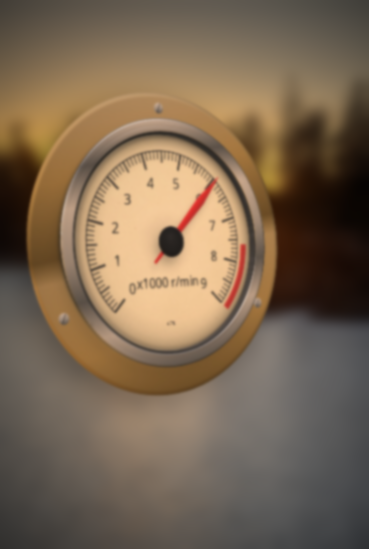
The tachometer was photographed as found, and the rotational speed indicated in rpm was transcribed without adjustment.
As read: 6000 rpm
